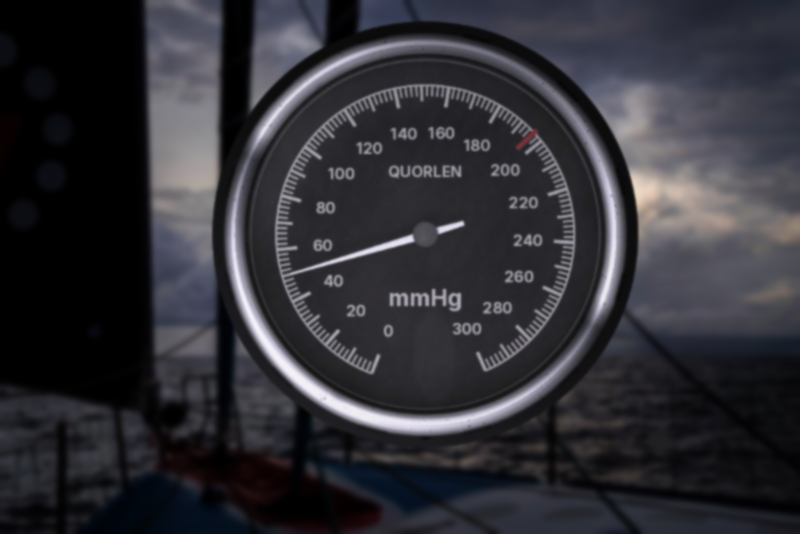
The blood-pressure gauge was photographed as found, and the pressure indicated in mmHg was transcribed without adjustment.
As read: 50 mmHg
